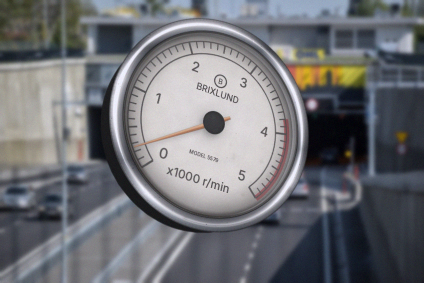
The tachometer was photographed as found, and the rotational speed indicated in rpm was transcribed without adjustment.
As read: 250 rpm
